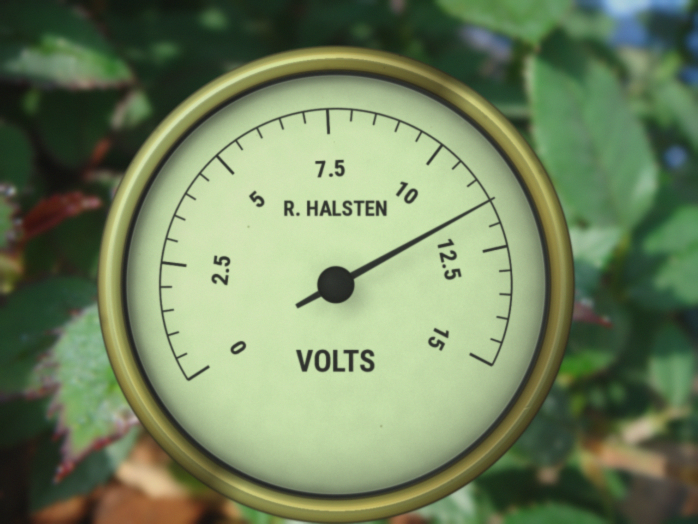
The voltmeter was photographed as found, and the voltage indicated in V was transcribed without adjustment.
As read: 11.5 V
